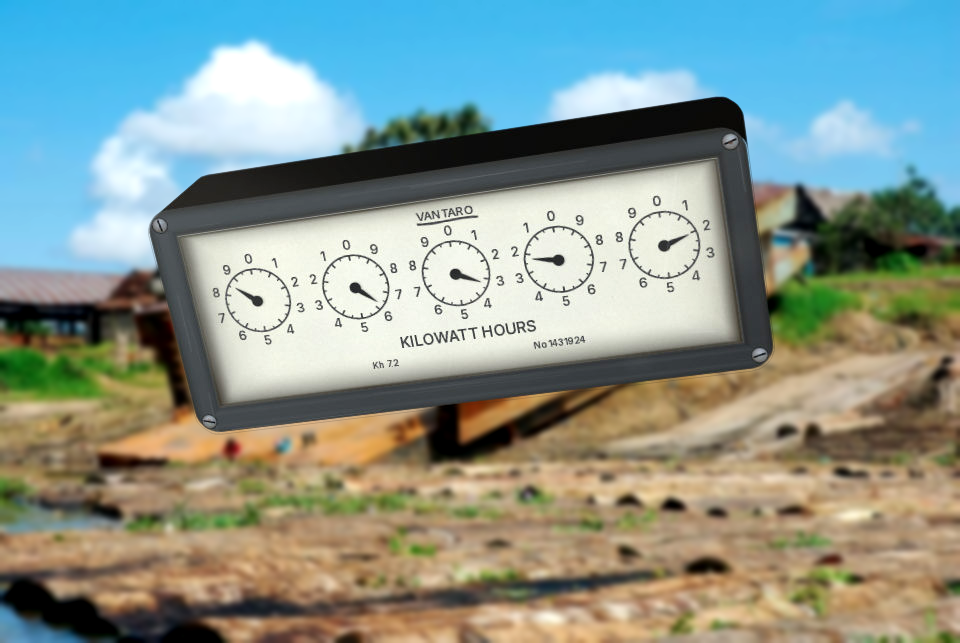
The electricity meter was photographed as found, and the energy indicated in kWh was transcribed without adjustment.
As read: 86322 kWh
